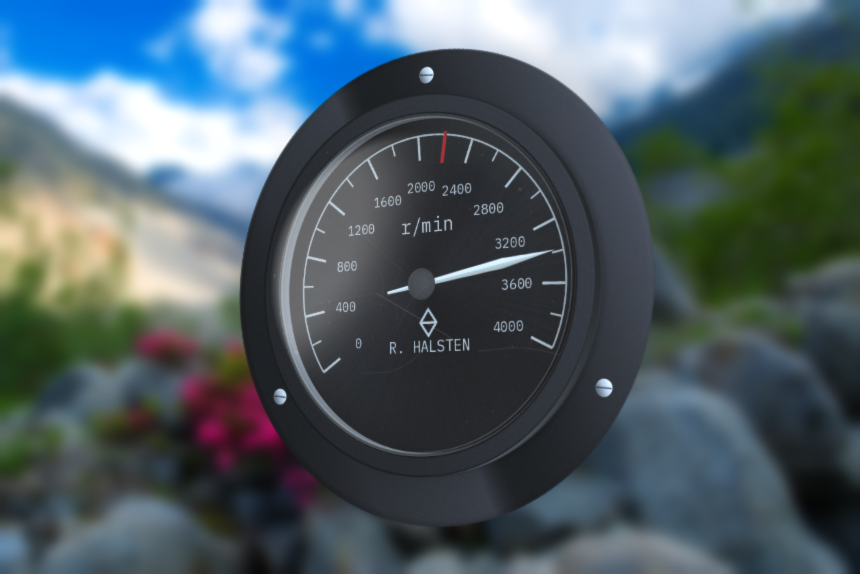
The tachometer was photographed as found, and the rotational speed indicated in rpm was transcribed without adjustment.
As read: 3400 rpm
